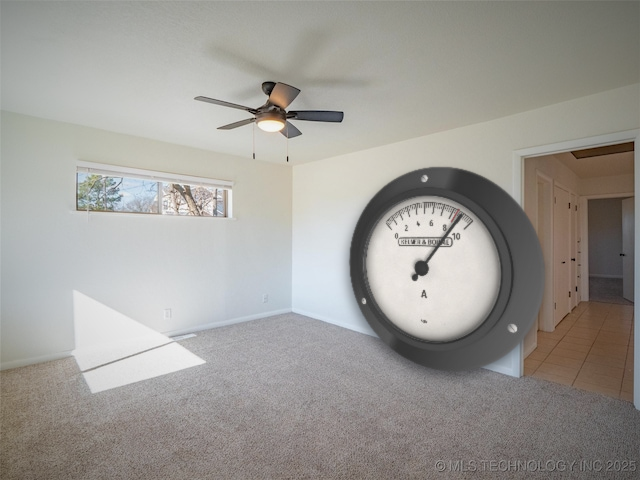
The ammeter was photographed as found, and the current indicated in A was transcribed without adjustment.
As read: 9 A
